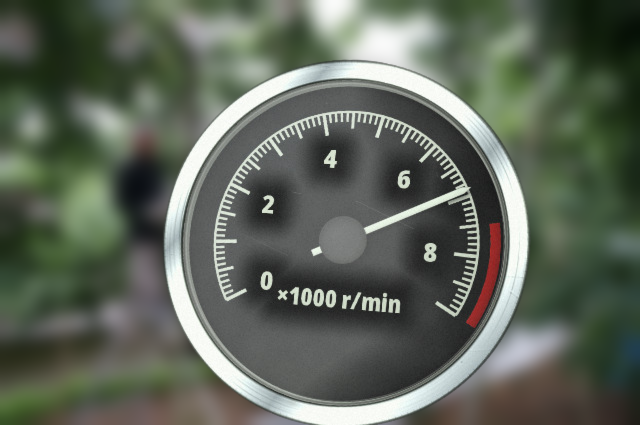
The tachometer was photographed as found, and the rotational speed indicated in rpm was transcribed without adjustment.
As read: 6900 rpm
